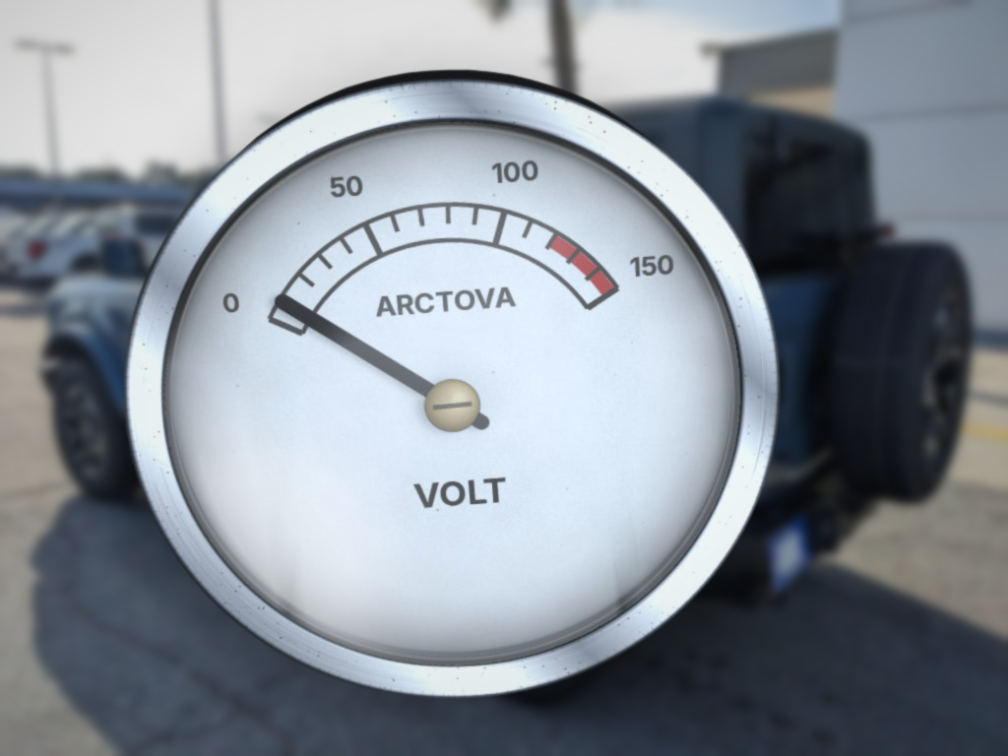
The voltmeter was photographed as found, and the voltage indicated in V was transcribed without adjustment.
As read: 10 V
